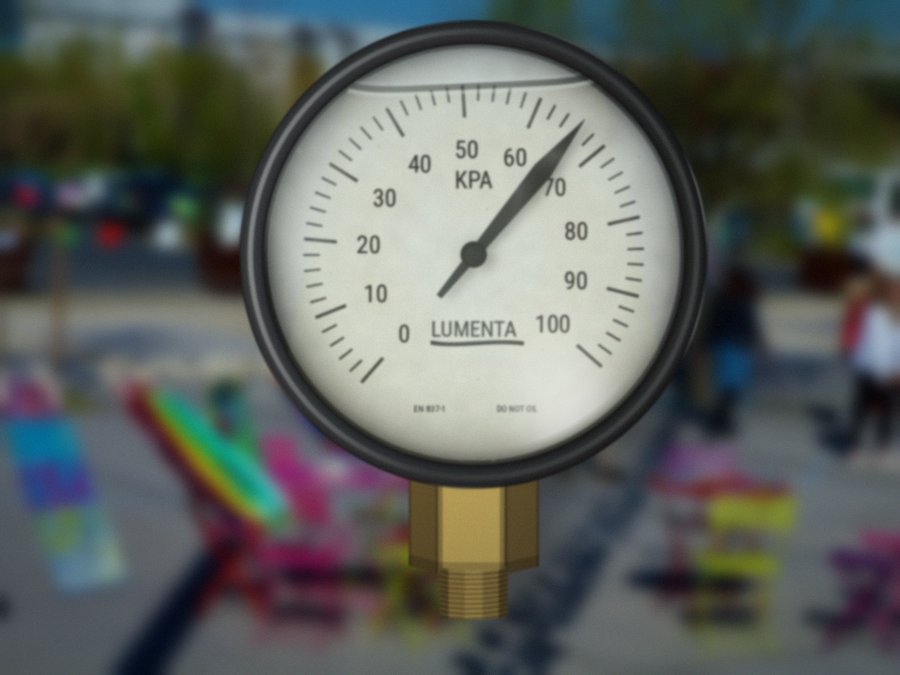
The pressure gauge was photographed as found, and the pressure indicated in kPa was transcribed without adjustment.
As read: 66 kPa
